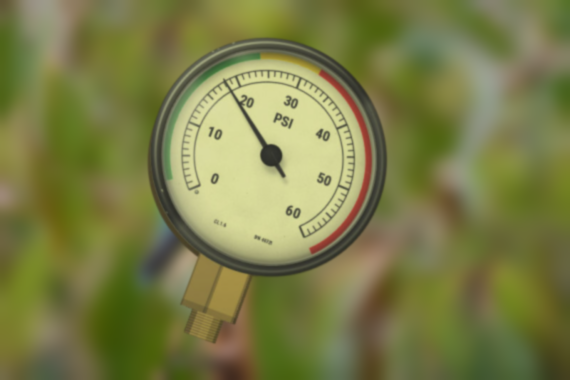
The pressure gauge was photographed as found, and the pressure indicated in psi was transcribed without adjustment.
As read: 18 psi
